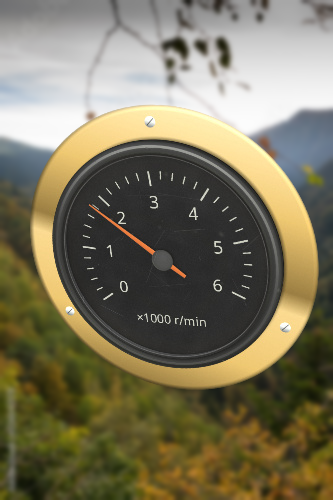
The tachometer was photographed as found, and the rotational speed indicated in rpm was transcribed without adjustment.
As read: 1800 rpm
